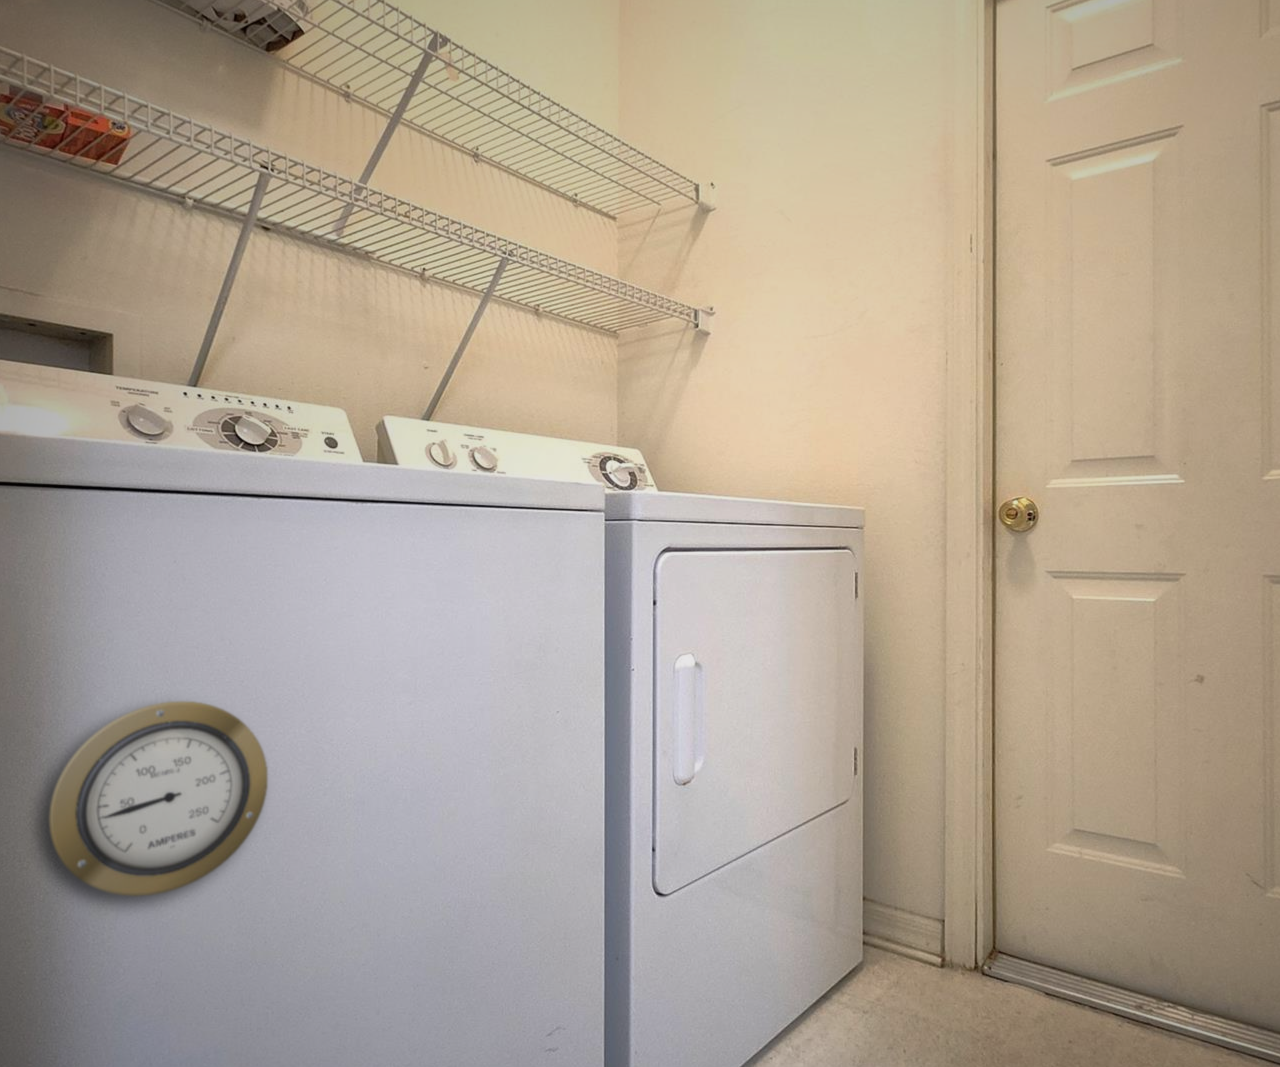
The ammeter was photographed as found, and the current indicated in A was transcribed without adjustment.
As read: 40 A
